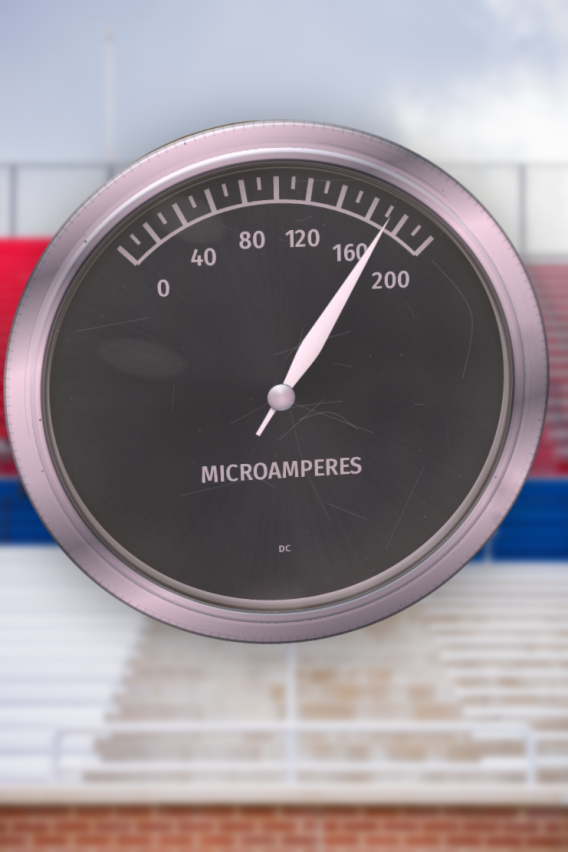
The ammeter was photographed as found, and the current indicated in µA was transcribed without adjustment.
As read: 170 µA
